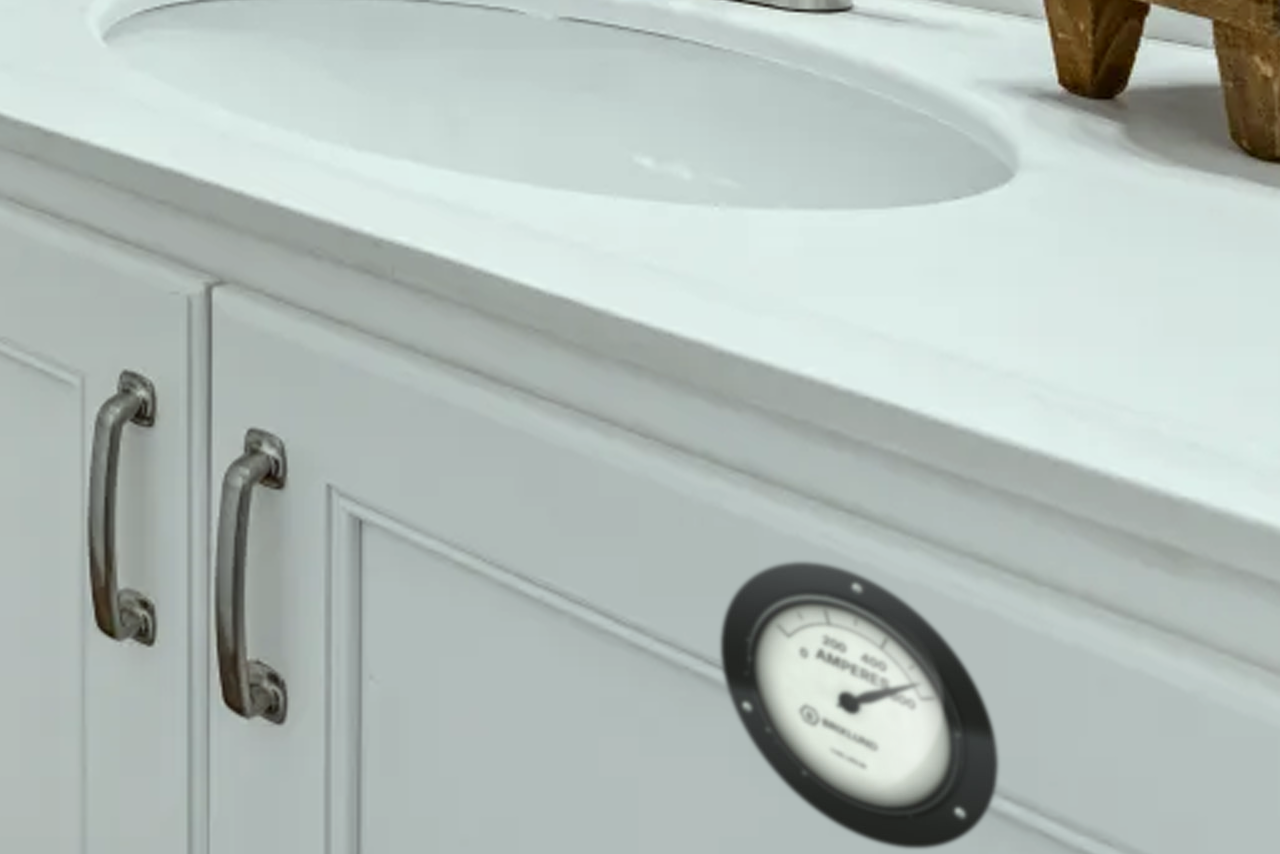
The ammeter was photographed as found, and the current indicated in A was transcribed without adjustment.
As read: 550 A
